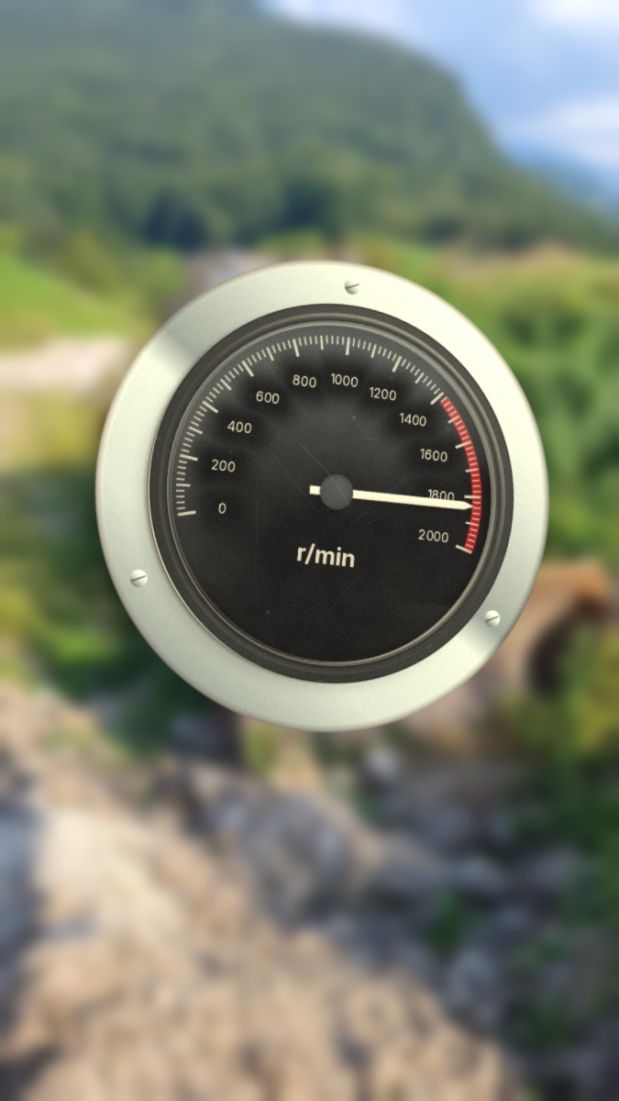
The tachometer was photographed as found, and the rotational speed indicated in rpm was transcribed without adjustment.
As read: 1840 rpm
